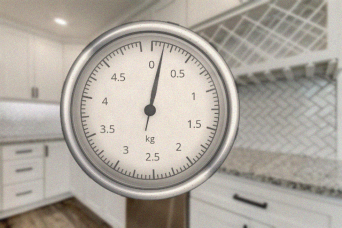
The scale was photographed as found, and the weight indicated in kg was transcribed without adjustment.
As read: 0.15 kg
